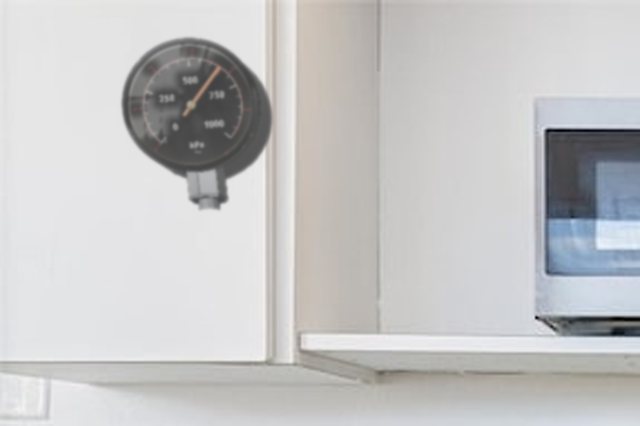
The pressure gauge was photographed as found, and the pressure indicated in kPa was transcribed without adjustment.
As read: 650 kPa
